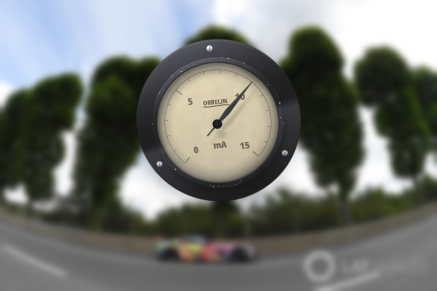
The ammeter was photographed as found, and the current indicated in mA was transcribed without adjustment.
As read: 10 mA
